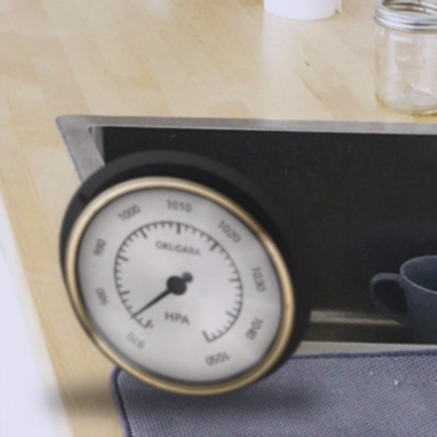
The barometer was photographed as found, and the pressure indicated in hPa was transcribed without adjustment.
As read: 974 hPa
